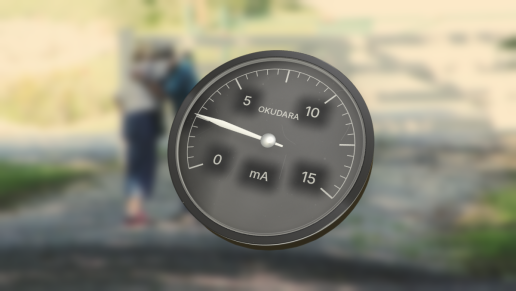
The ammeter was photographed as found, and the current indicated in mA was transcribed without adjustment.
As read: 2.5 mA
